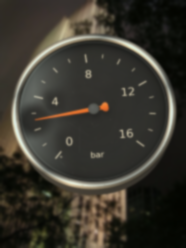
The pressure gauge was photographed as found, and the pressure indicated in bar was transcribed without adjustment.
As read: 2.5 bar
